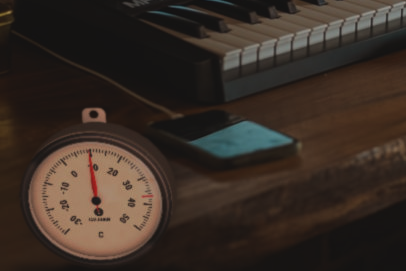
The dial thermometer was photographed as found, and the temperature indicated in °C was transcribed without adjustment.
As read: 10 °C
